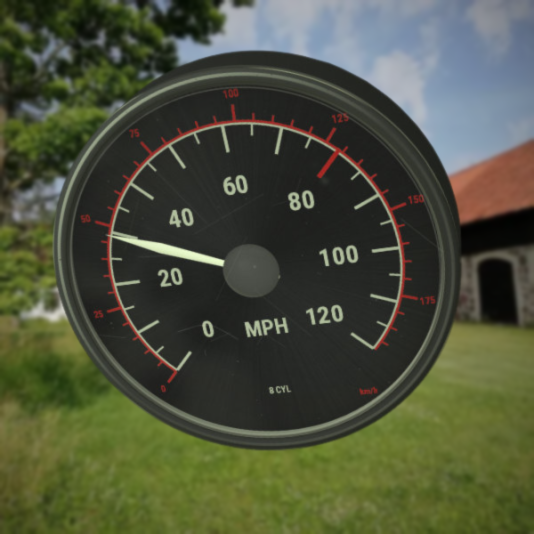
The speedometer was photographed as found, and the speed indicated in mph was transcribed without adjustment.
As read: 30 mph
